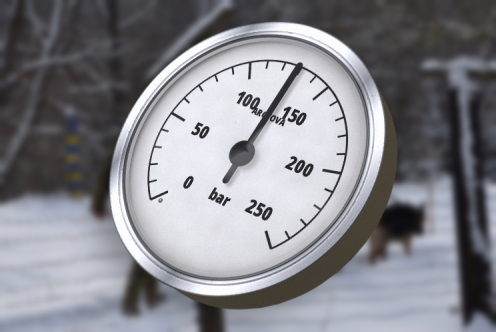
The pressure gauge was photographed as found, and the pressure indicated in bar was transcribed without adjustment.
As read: 130 bar
